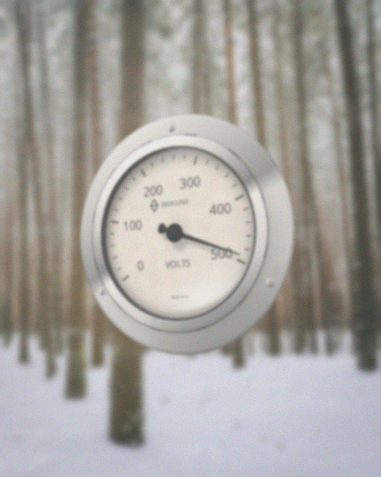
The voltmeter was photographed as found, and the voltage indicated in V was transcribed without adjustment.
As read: 490 V
